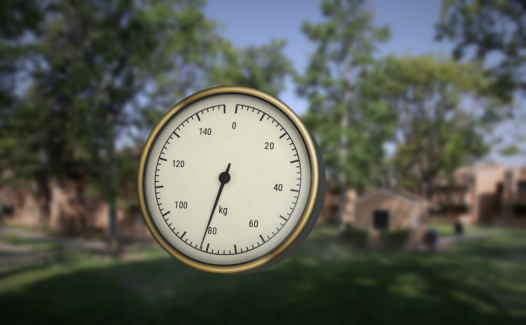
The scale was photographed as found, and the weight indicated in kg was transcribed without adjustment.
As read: 82 kg
